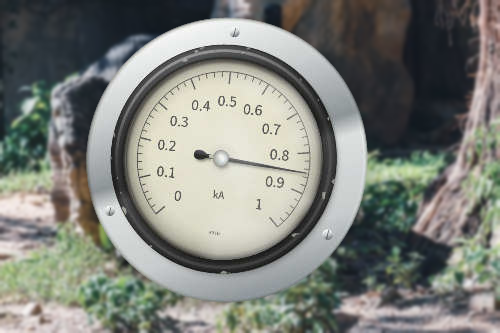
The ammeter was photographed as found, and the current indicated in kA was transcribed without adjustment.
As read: 0.85 kA
